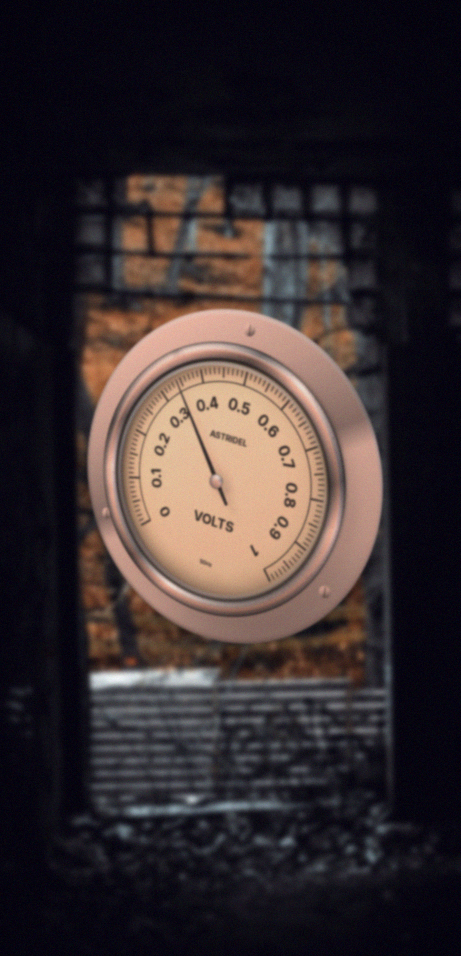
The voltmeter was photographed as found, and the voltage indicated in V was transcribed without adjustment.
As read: 0.35 V
